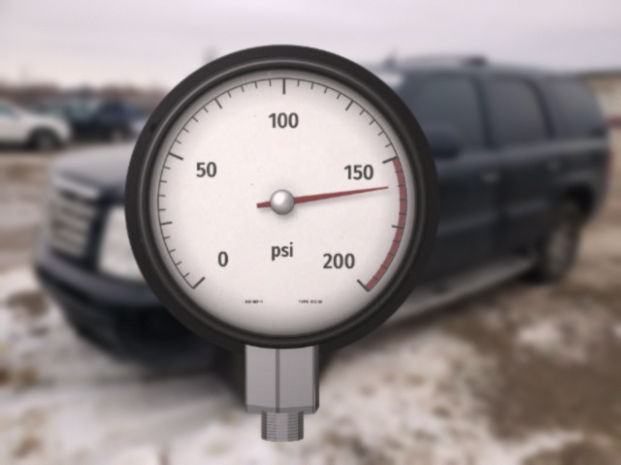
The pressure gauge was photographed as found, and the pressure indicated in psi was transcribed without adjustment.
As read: 160 psi
